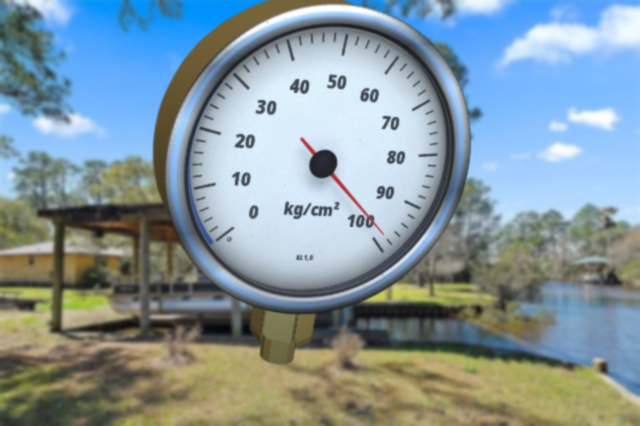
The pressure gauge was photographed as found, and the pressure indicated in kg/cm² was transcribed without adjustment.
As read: 98 kg/cm²
